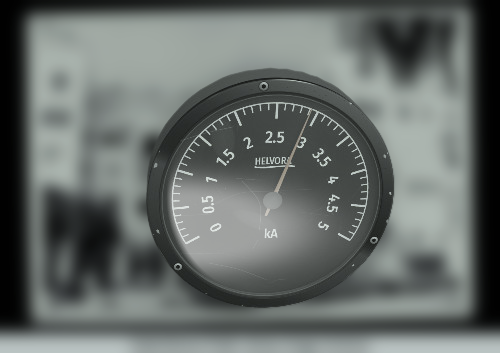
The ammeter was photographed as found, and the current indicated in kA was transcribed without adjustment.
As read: 2.9 kA
